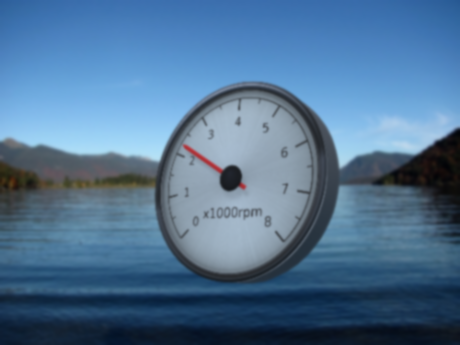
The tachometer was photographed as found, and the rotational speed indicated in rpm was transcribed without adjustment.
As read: 2250 rpm
